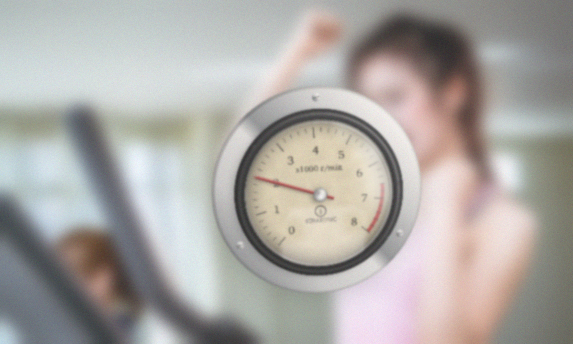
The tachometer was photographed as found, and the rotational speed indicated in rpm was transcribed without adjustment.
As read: 2000 rpm
